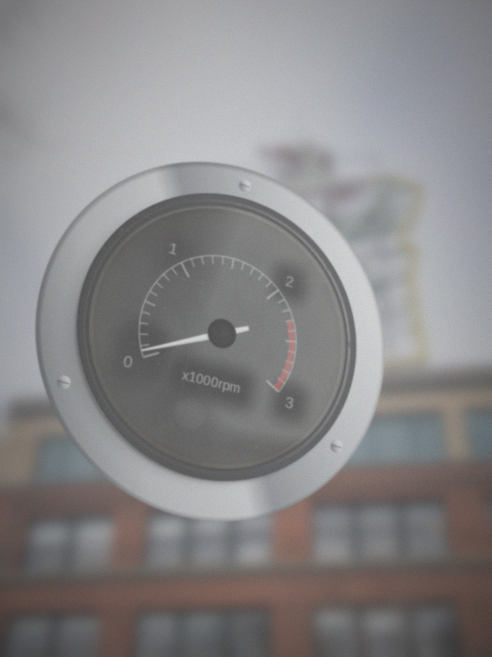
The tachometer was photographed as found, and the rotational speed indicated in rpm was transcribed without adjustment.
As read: 50 rpm
